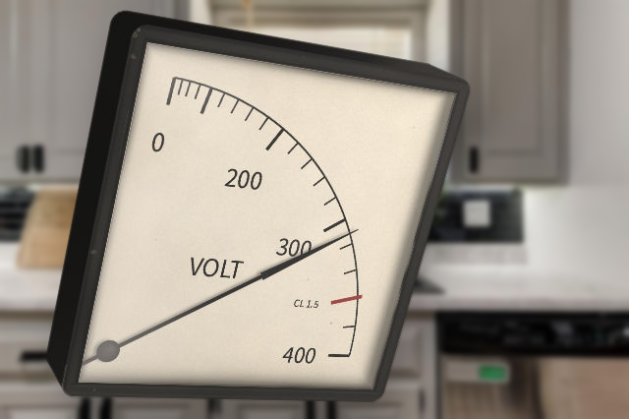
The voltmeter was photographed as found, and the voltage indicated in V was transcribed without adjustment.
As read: 310 V
